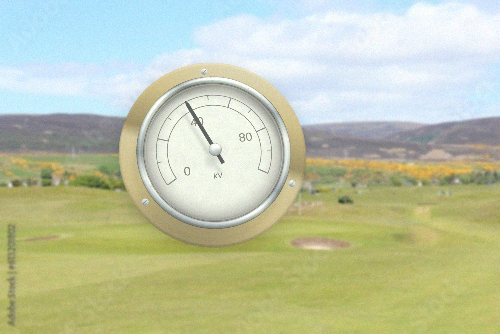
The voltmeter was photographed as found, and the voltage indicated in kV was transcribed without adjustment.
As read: 40 kV
